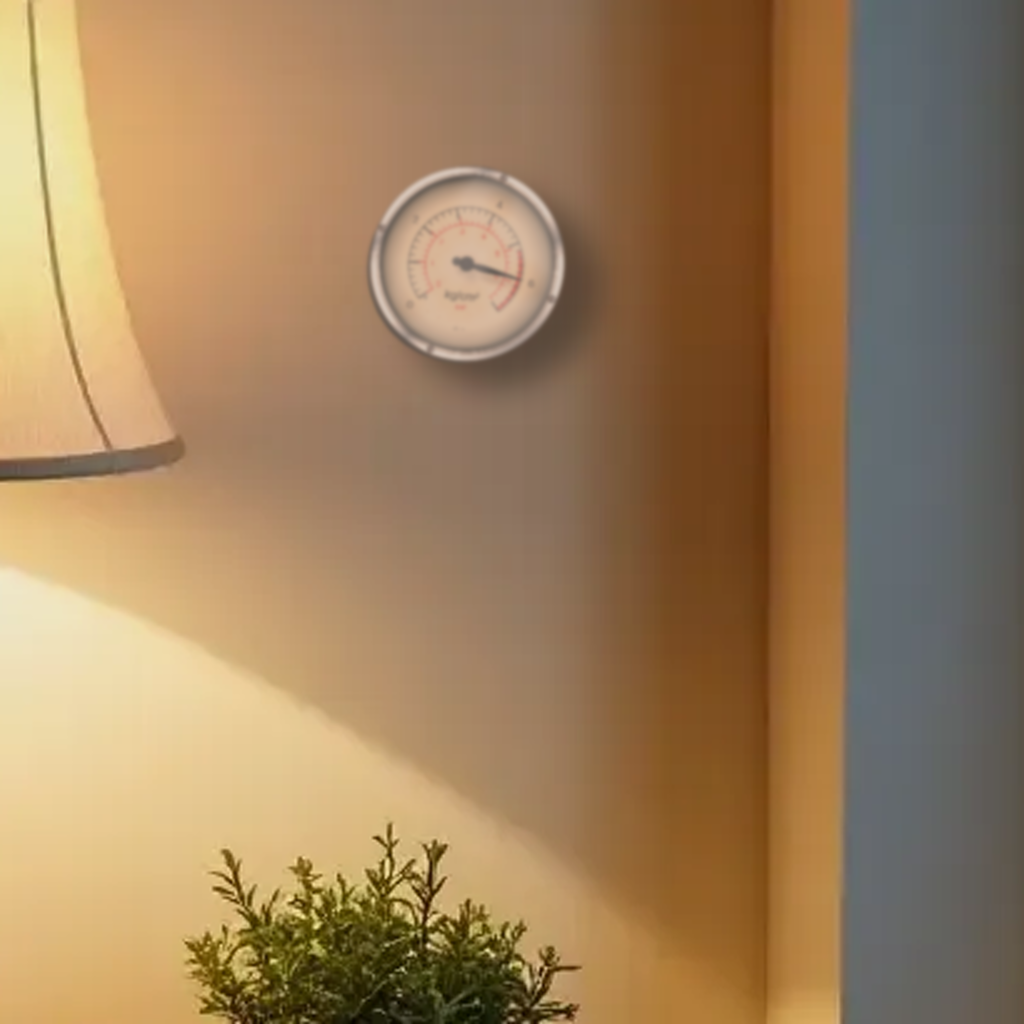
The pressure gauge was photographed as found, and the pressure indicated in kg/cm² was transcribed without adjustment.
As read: 6 kg/cm²
